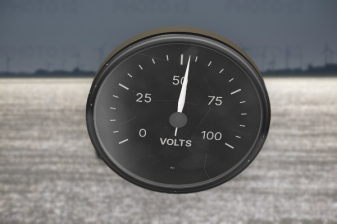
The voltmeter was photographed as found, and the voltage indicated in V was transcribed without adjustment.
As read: 52.5 V
